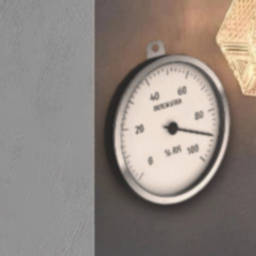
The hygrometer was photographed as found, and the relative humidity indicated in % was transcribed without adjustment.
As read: 90 %
